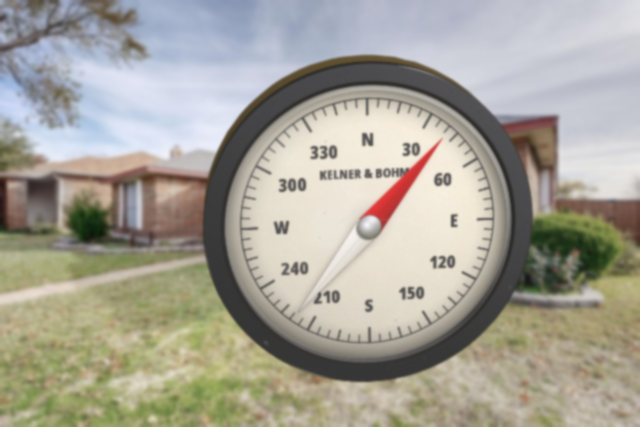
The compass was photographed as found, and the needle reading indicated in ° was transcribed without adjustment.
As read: 40 °
